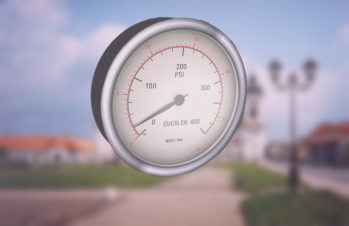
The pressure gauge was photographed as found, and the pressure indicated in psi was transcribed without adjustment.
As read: 20 psi
